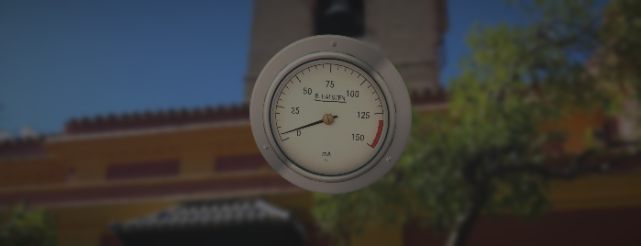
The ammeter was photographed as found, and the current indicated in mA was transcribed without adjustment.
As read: 5 mA
